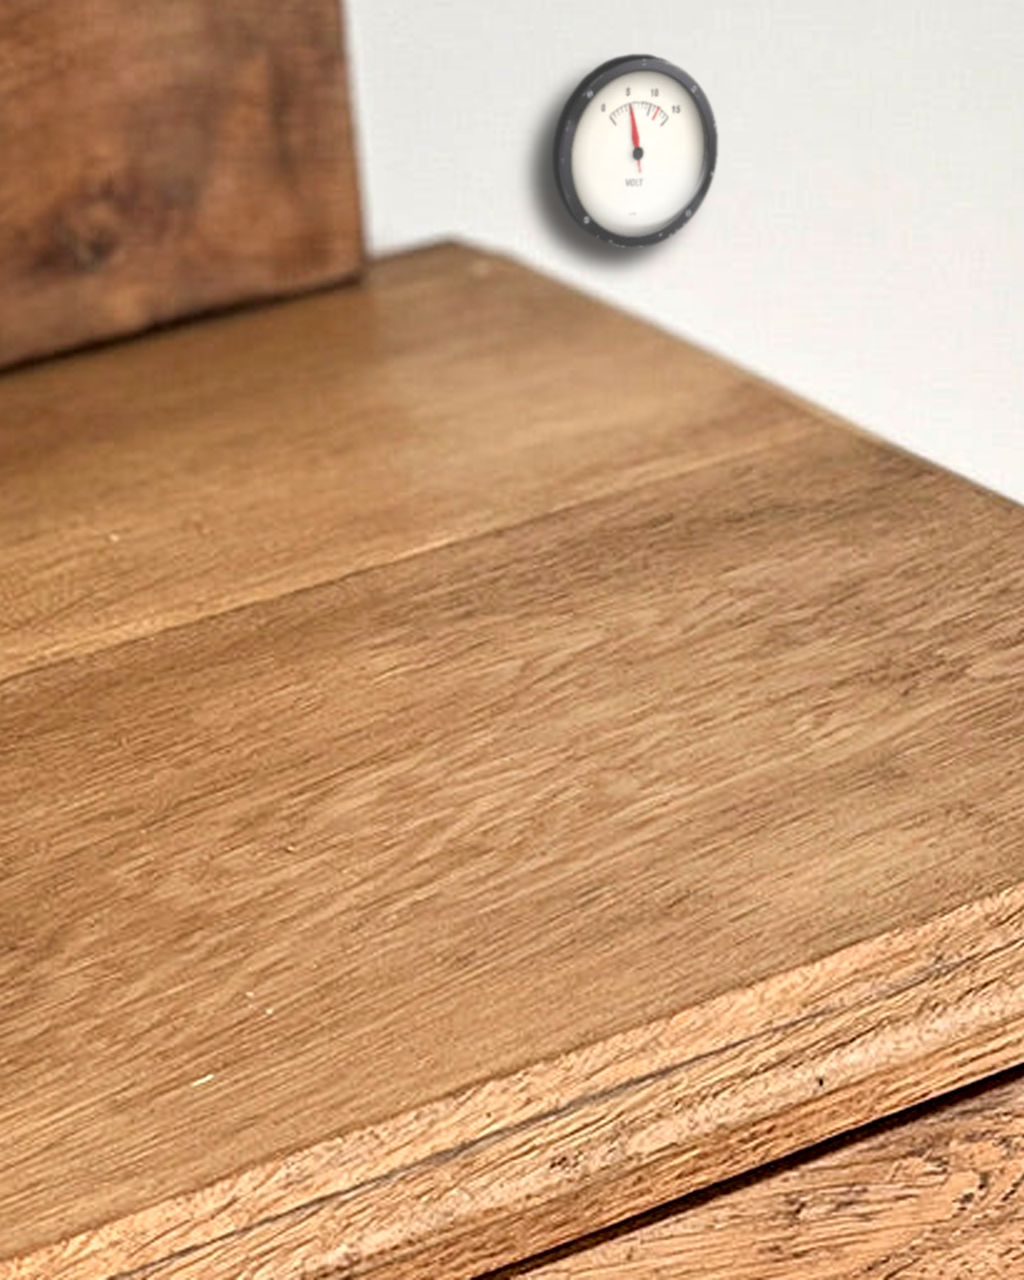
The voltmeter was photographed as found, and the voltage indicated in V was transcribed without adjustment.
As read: 5 V
